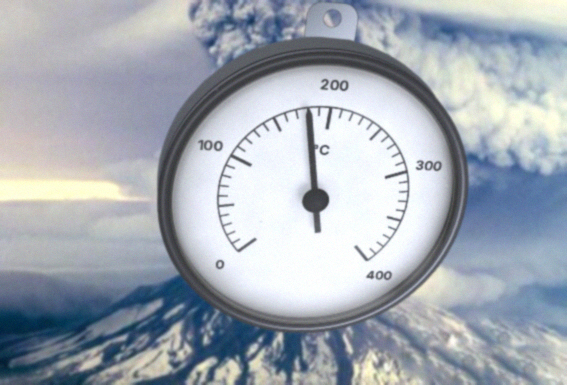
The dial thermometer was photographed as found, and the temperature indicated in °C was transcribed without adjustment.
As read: 180 °C
